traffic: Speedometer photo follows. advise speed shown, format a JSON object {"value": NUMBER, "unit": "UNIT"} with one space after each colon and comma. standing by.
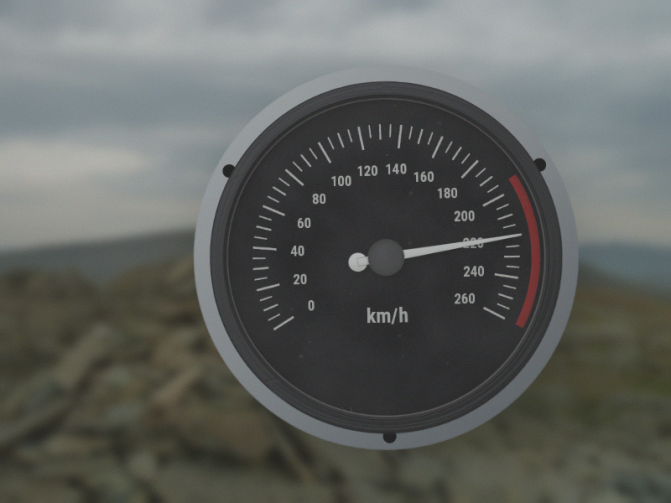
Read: {"value": 220, "unit": "km/h"}
